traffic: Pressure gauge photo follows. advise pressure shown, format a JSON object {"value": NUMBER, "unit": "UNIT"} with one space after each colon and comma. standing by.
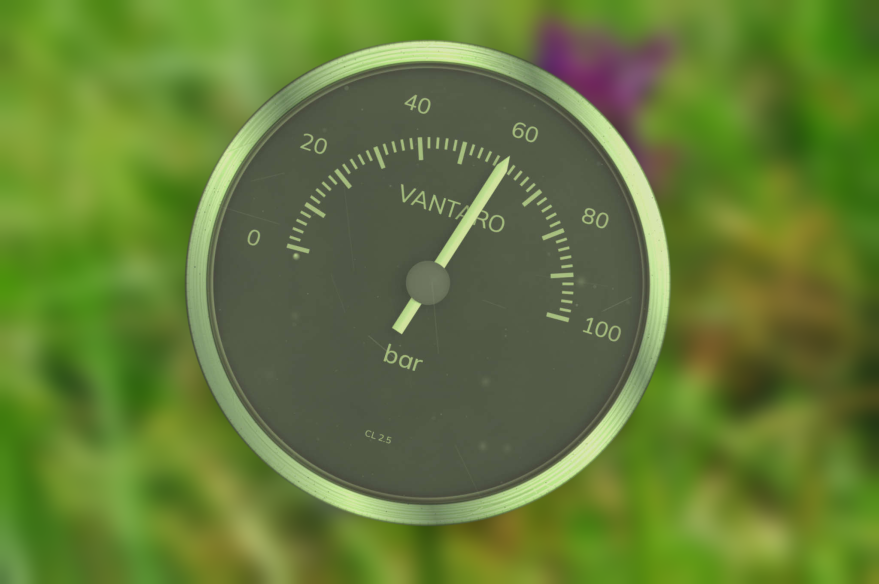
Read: {"value": 60, "unit": "bar"}
